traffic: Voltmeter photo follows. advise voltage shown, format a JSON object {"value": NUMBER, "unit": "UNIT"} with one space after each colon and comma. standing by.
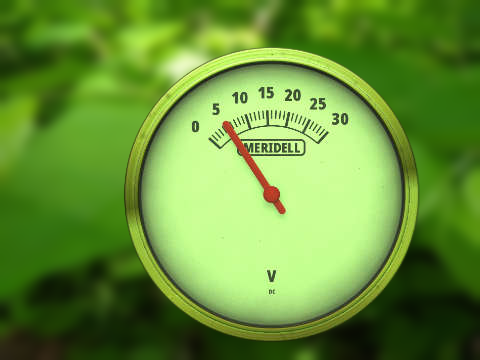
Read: {"value": 5, "unit": "V"}
